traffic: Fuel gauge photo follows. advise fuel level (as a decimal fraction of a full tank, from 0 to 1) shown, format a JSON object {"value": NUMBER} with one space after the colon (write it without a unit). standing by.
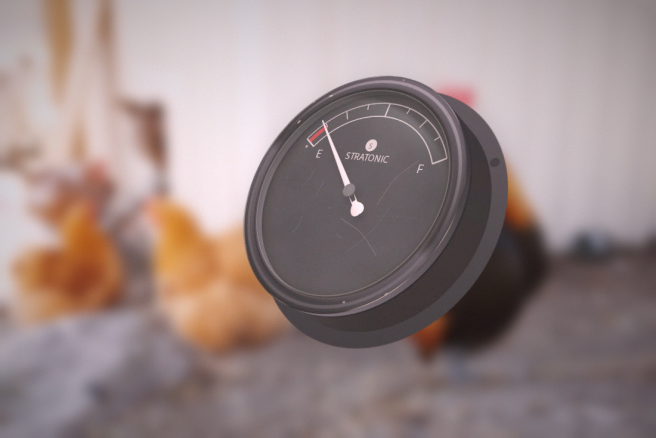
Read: {"value": 0.125}
